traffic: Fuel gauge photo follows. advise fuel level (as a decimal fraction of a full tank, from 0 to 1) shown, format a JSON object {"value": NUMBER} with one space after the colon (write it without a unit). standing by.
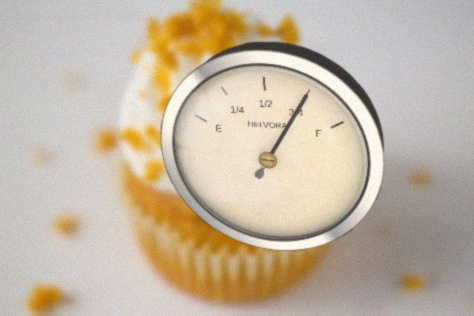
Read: {"value": 0.75}
